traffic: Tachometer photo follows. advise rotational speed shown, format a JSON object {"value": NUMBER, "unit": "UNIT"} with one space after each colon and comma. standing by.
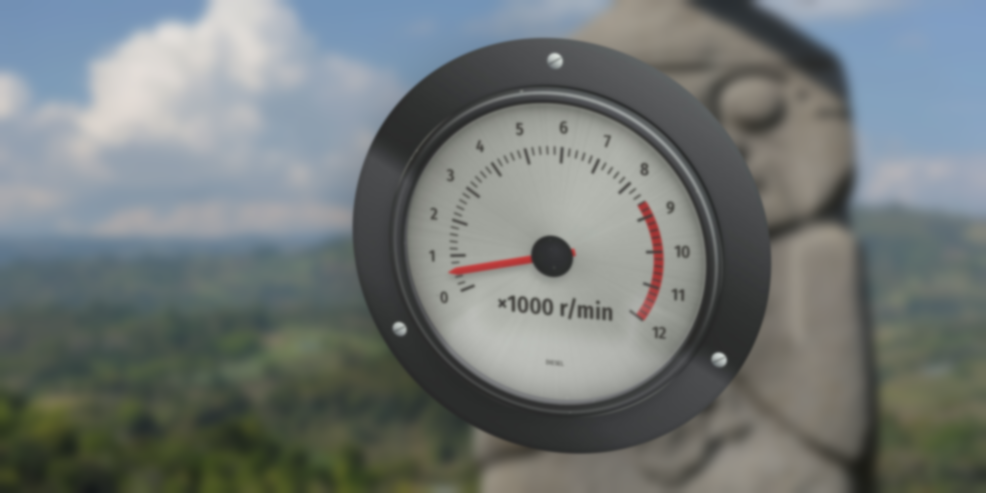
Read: {"value": 600, "unit": "rpm"}
